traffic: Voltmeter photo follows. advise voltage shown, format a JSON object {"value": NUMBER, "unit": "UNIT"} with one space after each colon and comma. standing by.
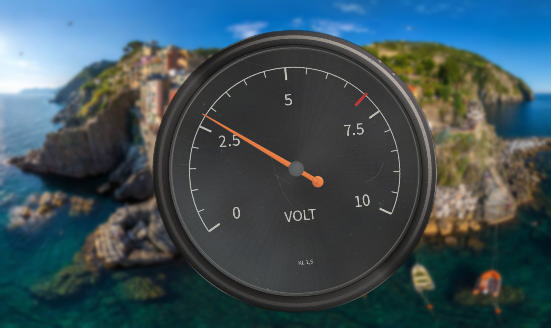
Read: {"value": 2.75, "unit": "V"}
